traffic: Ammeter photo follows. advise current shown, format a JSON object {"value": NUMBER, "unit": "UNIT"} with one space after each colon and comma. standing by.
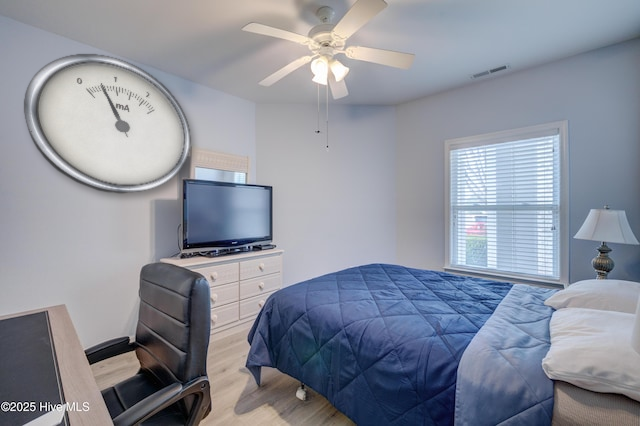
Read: {"value": 0.5, "unit": "mA"}
